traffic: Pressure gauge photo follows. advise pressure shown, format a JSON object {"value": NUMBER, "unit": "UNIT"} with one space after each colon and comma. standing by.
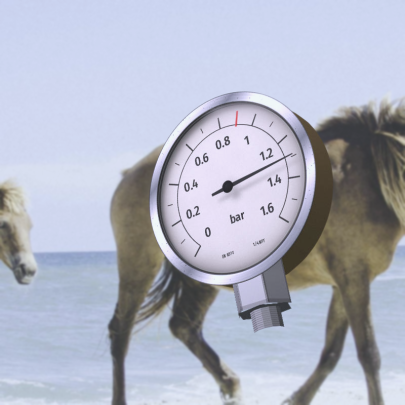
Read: {"value": 1.3, "unit": "bar"}
